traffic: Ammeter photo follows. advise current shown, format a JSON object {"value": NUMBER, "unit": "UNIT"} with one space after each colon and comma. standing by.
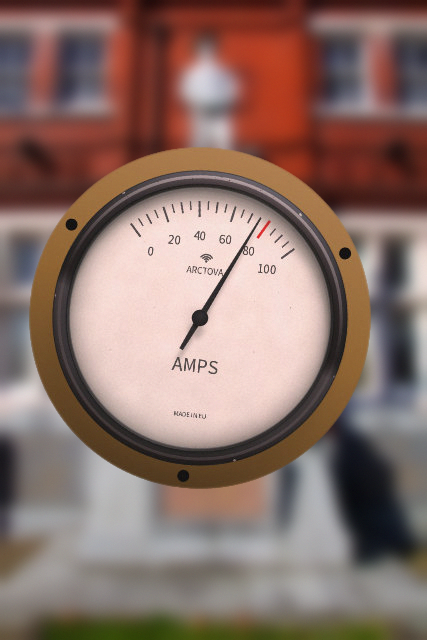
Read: {"value": 75, "unit": "A"}
